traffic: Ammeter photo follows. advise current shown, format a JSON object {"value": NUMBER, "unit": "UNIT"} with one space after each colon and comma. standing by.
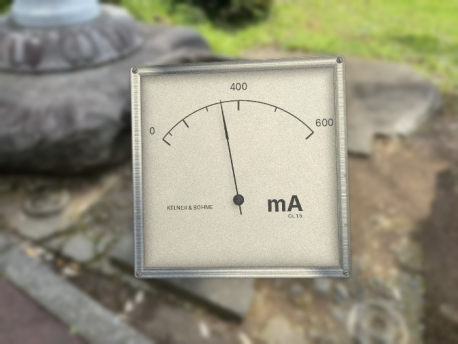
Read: {"value": 350, "unit": "mA"}
